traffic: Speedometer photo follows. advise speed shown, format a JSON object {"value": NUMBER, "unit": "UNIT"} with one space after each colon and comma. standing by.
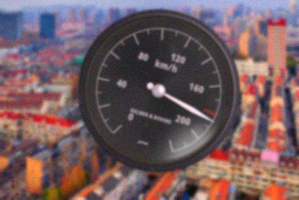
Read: {"value": 185, "unit": "km/h"}
